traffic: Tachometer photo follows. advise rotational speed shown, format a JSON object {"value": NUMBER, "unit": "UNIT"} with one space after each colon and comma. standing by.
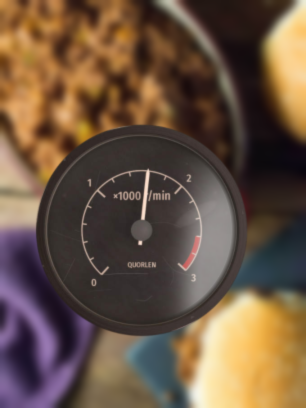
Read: {"value": 1600, "unit": "rpm"}
